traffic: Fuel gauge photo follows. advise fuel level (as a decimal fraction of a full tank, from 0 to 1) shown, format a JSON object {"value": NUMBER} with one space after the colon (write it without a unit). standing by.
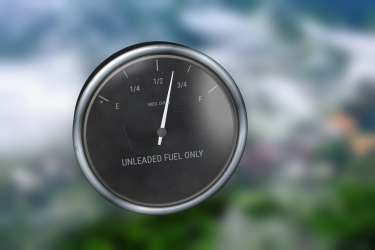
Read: {"value": 0.625}
